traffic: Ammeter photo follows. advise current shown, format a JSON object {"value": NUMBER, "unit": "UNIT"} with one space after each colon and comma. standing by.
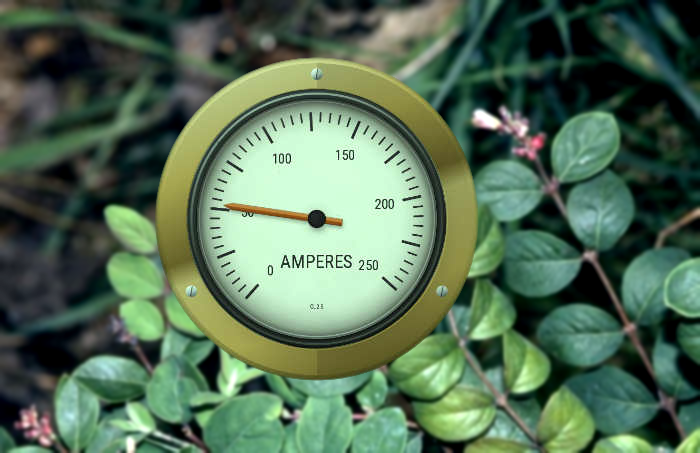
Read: {"value": 52.5, "unit": "A"}
